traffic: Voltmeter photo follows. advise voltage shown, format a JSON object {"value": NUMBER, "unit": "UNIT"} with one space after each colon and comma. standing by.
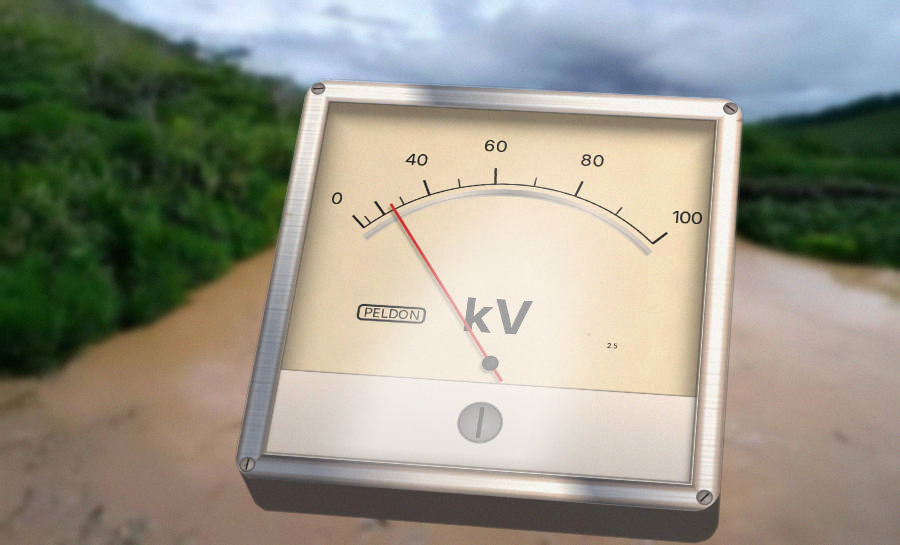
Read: {"value": 25, "unit": "kV"}
